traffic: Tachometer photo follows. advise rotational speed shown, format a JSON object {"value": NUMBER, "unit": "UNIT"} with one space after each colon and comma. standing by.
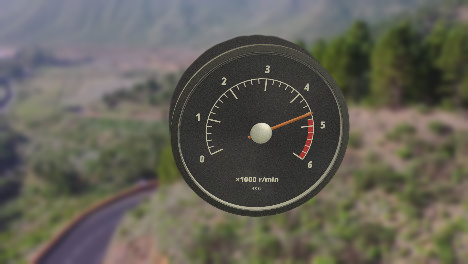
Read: {"value": 4600, "unit": "rpm"}
